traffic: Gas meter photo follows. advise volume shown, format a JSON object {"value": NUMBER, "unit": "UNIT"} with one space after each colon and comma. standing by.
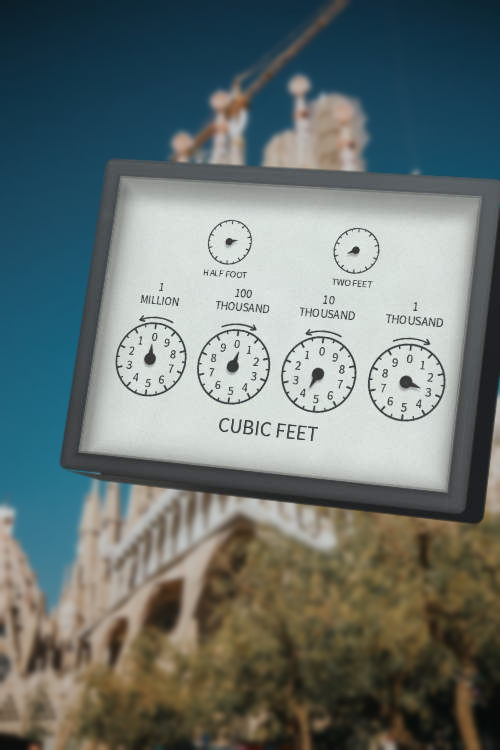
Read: {"value": 4300, "unit": "ft³"}
